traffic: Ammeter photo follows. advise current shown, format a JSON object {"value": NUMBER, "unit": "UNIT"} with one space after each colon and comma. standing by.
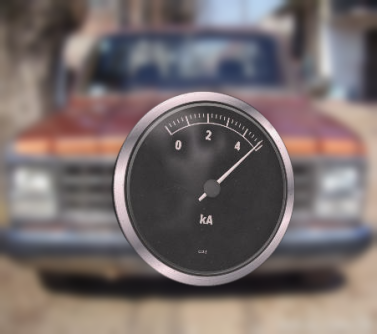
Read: {"value": 4.8, "unit": "kA"}
